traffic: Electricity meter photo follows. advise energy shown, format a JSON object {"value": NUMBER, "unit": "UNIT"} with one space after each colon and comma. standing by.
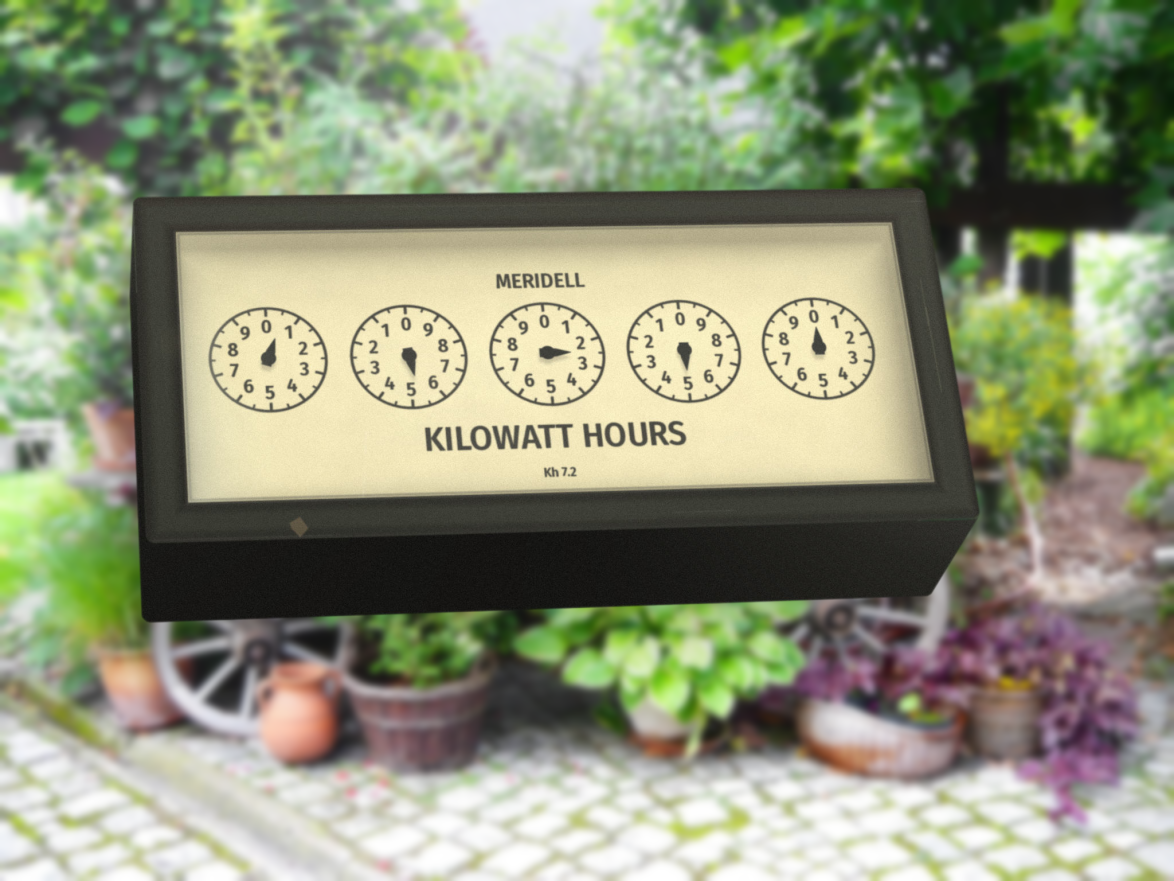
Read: {"value": 5250, "unit": "kWh"}
